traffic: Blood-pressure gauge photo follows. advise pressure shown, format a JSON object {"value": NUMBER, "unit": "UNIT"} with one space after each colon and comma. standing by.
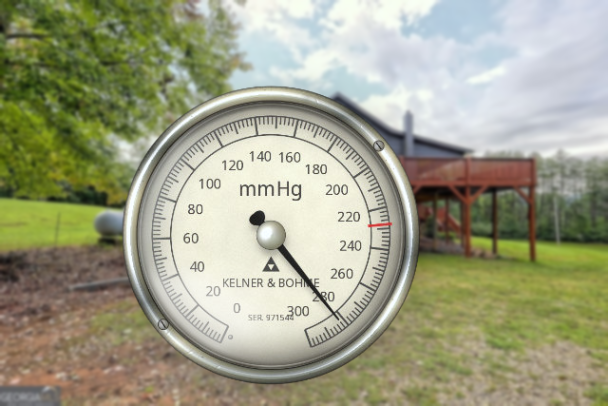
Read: {"value": 282, "unit": "mmHg"}
